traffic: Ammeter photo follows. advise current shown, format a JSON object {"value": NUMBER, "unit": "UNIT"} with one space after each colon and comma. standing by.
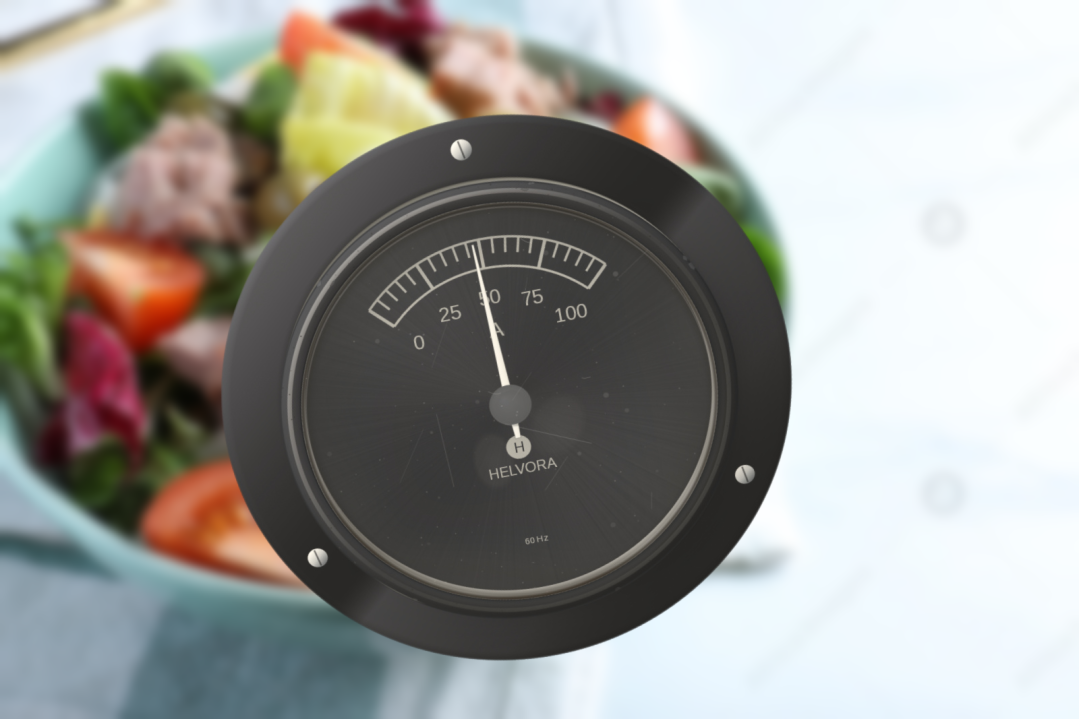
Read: {"value": 47.5, "unit": "A"}
